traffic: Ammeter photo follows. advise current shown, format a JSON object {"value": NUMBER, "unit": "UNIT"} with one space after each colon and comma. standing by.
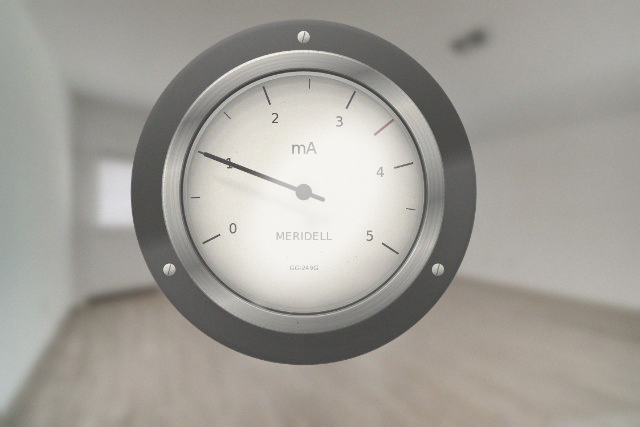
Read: {"value": 1, "unit": "mA"}
